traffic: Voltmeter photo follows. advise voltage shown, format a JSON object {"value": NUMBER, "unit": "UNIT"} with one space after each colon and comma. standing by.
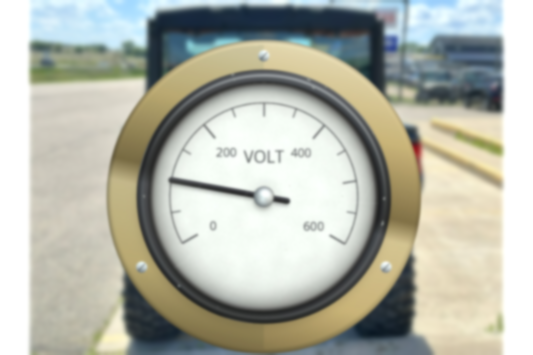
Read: {"value": 100, "unit": "V"}
